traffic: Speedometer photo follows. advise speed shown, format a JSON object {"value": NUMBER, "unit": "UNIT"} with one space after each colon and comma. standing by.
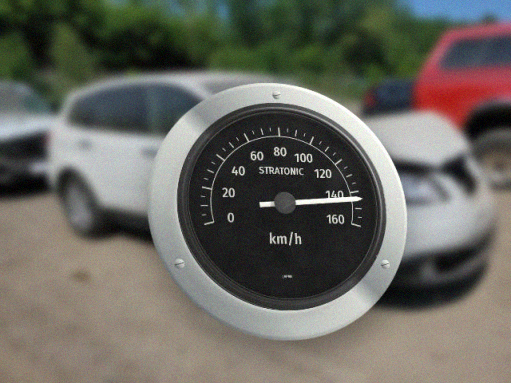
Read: {"value": 145, "unit": "km/h"}
